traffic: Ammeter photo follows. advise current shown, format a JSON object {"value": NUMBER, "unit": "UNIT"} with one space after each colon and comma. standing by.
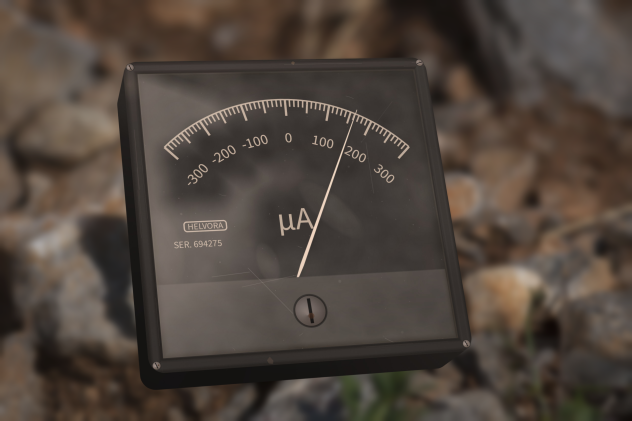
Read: {"value": 160, "unit": "µA"}
